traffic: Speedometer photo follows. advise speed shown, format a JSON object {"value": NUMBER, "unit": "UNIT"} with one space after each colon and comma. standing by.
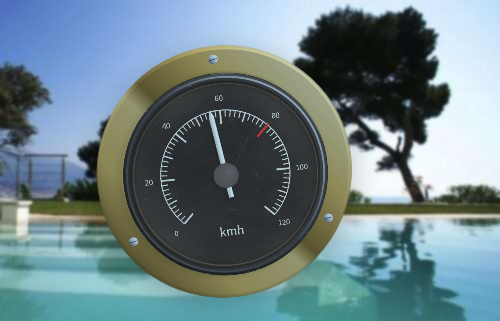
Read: {"value": 56, "unit": "km/h"}
